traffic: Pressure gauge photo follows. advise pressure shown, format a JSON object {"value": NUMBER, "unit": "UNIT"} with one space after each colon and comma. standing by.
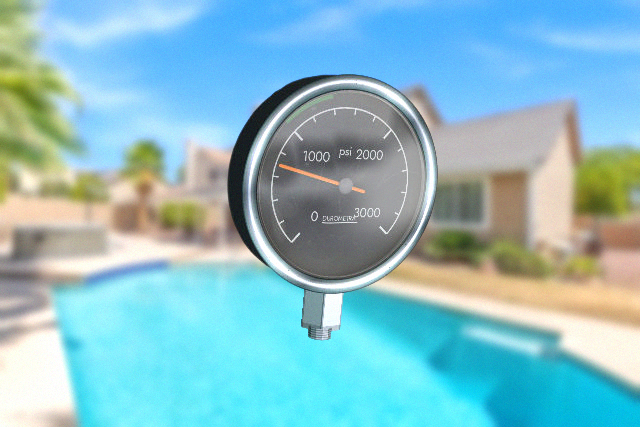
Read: {"value": 700, "unit": "psi"}
